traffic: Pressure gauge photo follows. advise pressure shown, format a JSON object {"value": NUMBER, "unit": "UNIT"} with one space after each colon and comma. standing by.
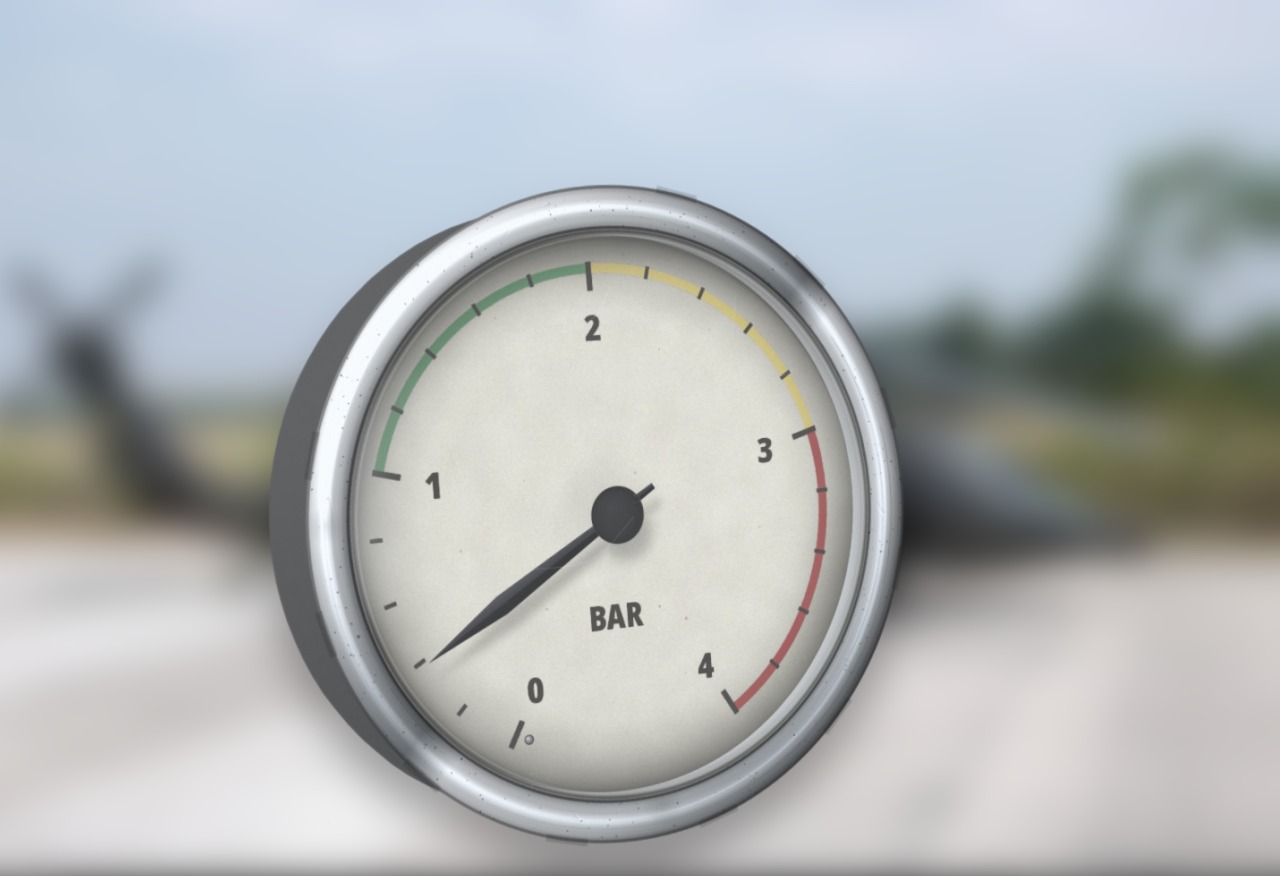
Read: {"value": 0.4, "unit": "bar"}
